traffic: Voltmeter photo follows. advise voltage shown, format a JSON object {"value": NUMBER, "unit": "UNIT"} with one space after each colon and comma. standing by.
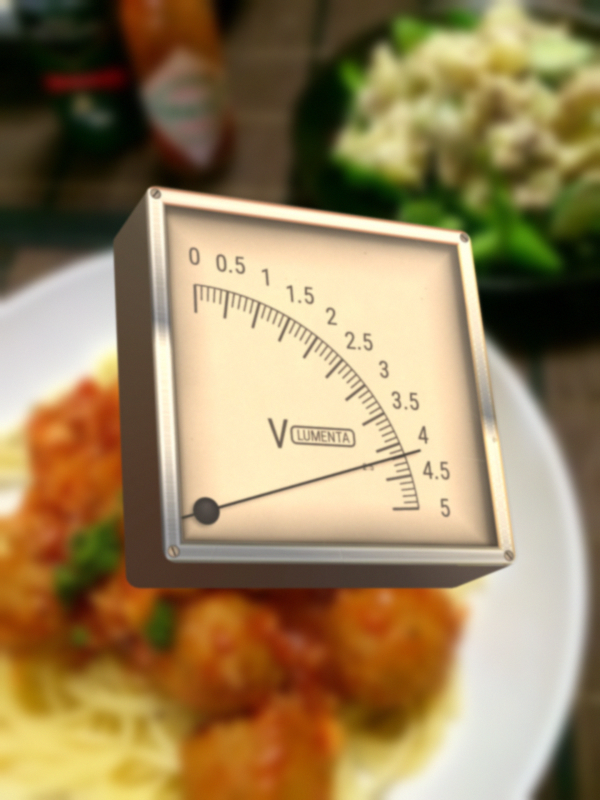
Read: {"value": 4.2, "unit": "V"}
